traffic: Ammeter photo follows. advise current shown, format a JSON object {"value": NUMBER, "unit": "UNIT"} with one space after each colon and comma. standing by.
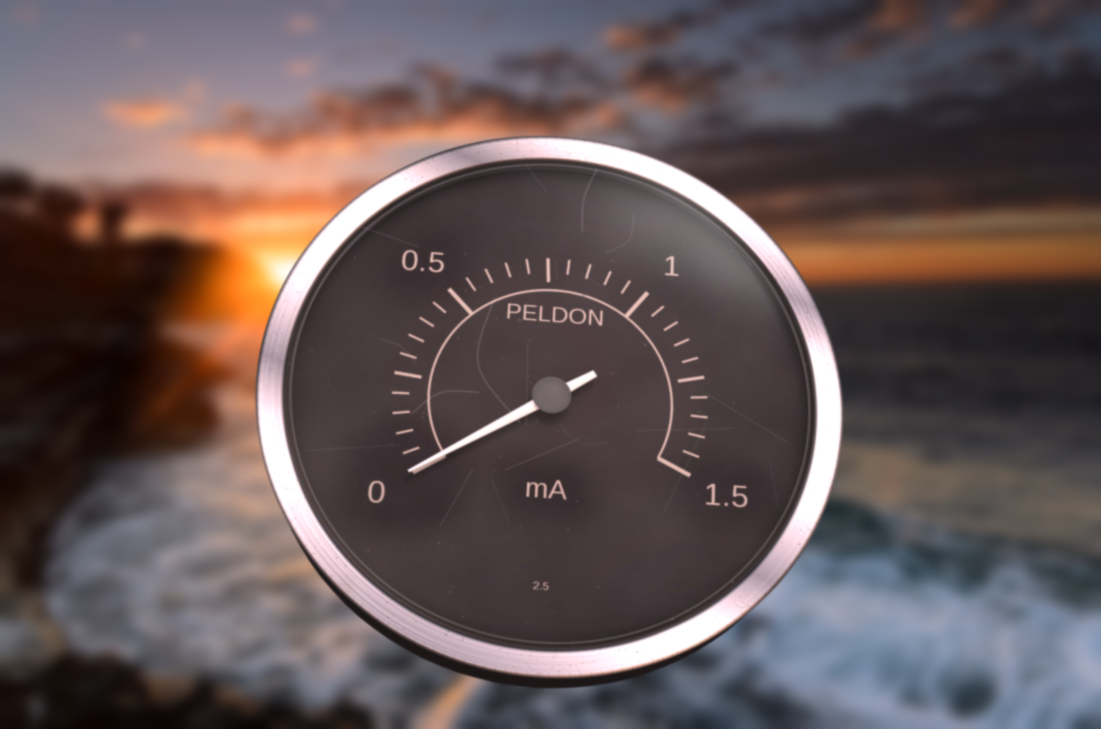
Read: {"value": 0, "unit": "mA"}
